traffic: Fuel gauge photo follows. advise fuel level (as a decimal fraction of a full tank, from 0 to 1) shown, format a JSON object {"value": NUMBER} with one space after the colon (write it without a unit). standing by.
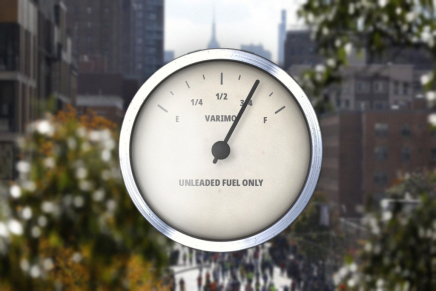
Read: {"value": 0.75}
